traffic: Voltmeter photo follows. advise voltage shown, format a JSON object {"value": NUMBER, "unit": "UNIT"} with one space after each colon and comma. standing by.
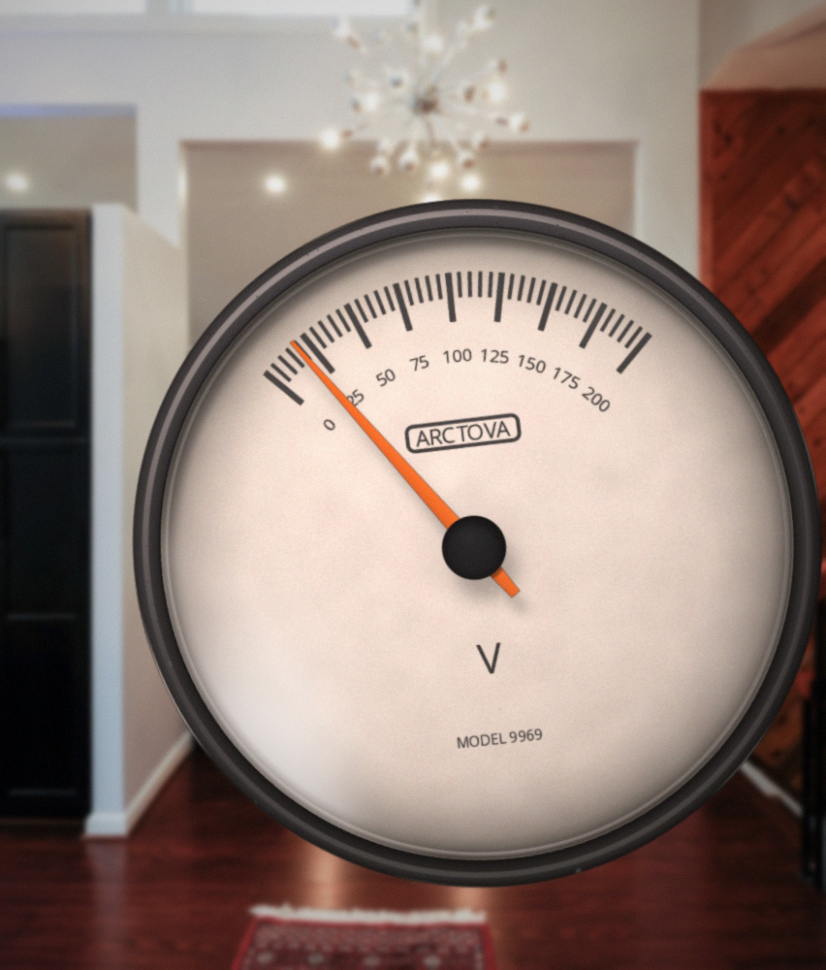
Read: {"value": 20, "unit": "V"}
